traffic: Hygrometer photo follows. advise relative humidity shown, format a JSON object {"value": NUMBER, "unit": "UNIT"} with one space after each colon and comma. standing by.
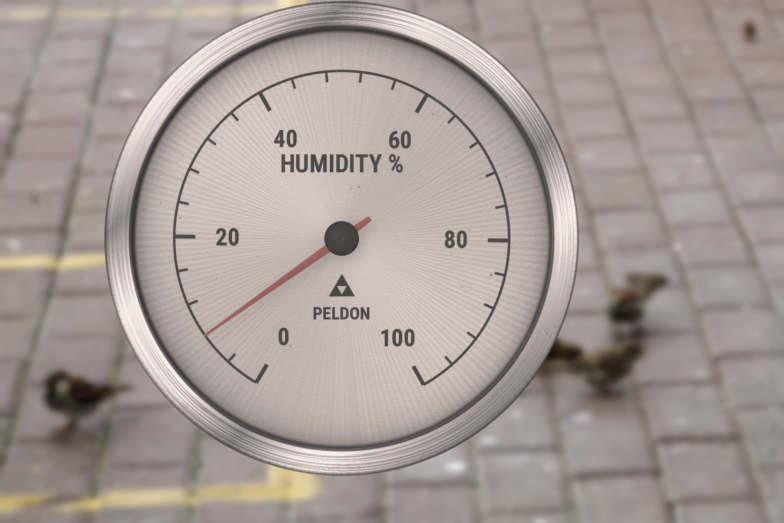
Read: {"value": 8, "unit": "%"}
